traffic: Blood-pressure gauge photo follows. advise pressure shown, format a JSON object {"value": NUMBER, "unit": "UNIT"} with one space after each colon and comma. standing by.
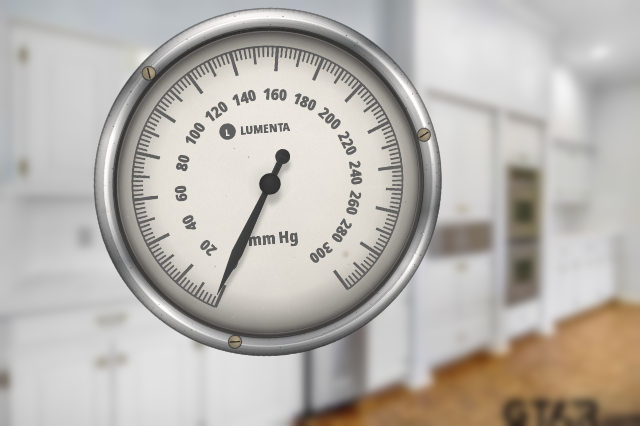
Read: {"value": 2, "unit": "mmHg"}
